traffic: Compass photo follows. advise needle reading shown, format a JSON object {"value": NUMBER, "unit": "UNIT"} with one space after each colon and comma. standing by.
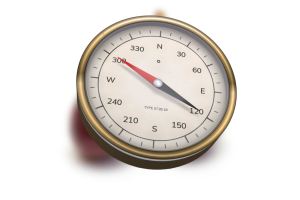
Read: {"value": 300, "unit": "°"}
